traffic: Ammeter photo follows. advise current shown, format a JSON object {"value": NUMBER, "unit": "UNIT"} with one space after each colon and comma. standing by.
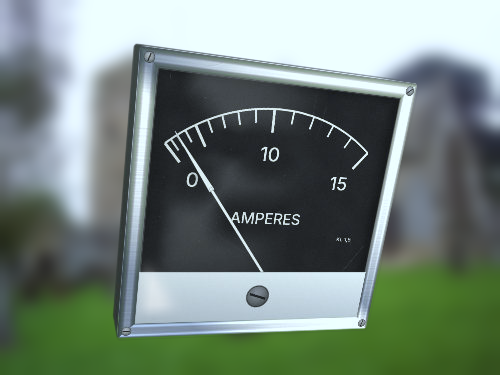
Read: {"value": 3, "unit": "A"}
